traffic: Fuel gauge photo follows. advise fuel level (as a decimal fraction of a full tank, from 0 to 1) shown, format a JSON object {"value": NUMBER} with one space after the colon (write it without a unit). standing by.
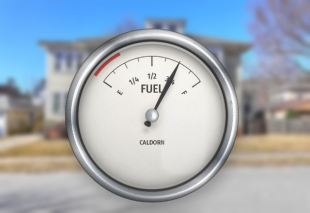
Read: {"value": 0.75}
